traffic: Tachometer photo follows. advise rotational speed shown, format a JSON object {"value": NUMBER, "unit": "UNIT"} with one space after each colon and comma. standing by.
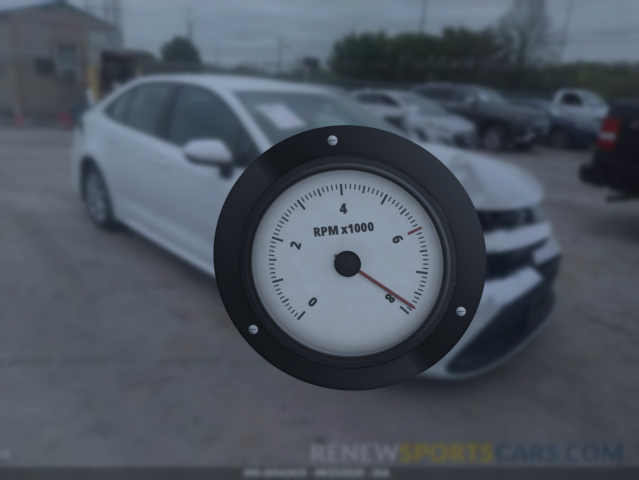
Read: {"value": 7800, "unit": "rpm"}
